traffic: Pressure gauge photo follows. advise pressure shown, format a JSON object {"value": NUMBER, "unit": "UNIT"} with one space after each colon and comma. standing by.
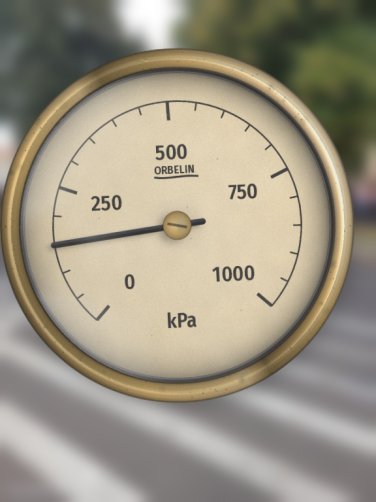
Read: {"value": 150, "unit": "kPa"}
